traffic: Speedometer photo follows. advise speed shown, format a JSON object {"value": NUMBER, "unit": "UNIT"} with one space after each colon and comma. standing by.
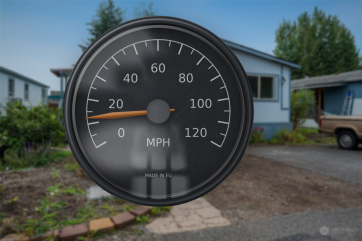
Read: {"value": 12.5, "unit": "mph"}
